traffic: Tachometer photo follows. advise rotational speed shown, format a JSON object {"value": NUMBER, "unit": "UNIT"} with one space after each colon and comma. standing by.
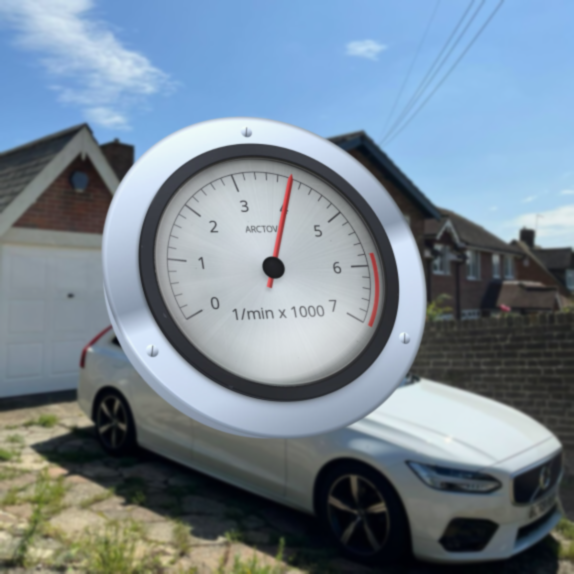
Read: {"value": 4000, "unit": "rpm"}
